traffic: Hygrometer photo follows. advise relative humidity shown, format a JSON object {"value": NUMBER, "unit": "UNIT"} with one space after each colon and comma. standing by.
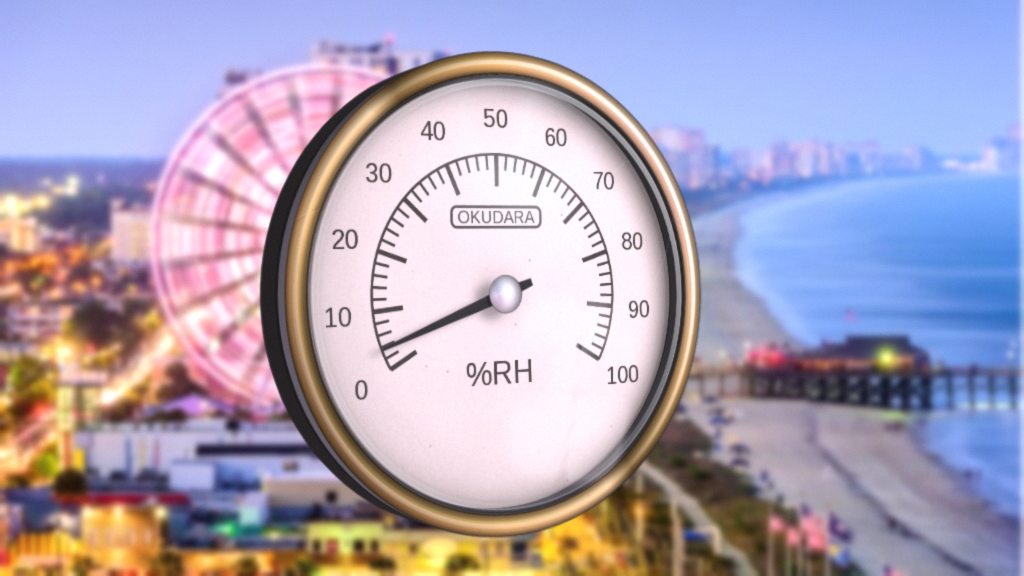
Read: {"value": 4, "unit": "%"}
